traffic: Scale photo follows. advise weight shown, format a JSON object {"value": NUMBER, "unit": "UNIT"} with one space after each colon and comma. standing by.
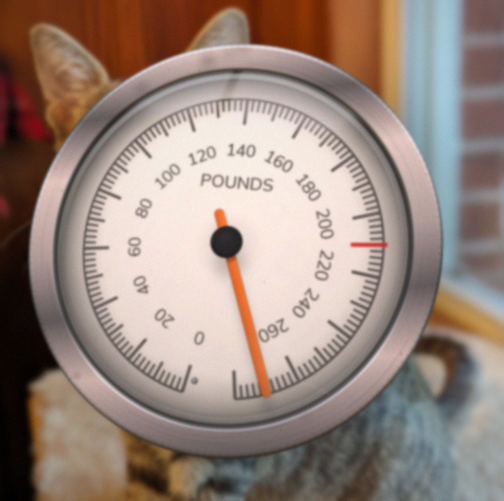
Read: {"value": 270, "unit": "lb"}
